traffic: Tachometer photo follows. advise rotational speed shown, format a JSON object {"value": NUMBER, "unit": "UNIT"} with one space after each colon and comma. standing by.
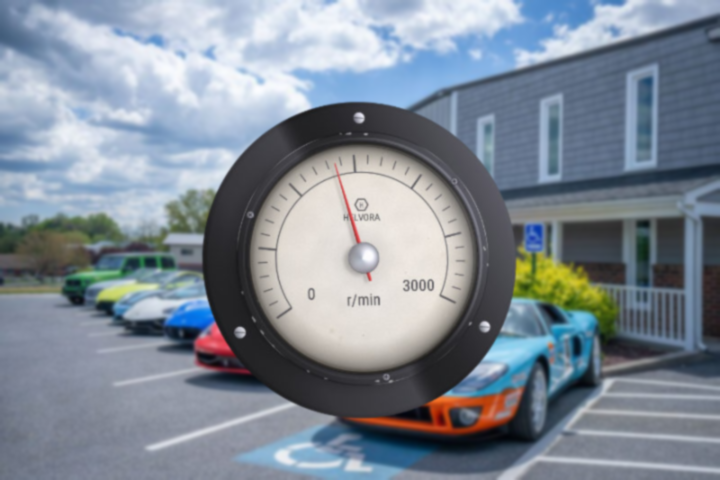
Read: {"value": 1350, "unit": "rpm"}
